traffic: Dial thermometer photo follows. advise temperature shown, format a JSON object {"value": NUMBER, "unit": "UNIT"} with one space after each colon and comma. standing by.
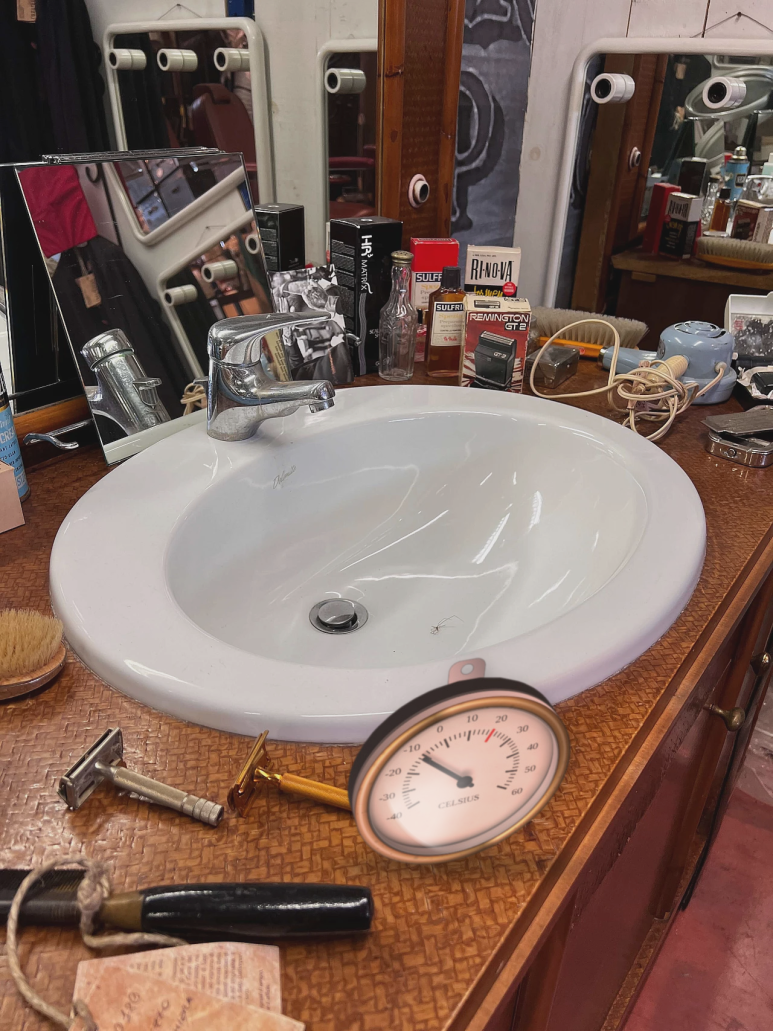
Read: {"value": -10, "unit": "°C"}
